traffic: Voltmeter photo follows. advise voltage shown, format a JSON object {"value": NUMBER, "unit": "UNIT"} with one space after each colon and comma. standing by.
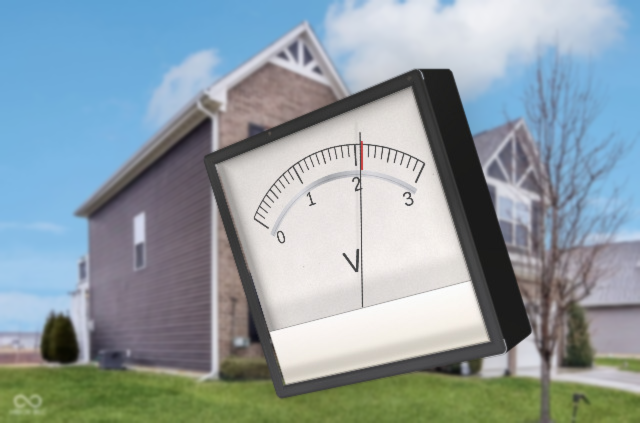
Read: {"value": 2.1, "unit": "V"}
